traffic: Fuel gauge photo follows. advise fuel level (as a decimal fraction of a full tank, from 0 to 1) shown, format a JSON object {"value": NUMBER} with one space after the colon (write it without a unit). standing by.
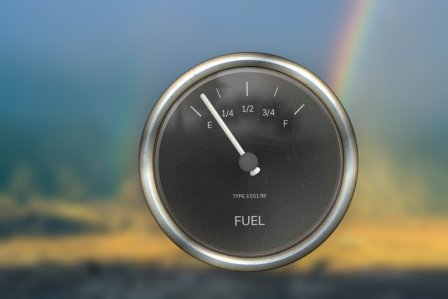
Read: {"value": 0.125}
